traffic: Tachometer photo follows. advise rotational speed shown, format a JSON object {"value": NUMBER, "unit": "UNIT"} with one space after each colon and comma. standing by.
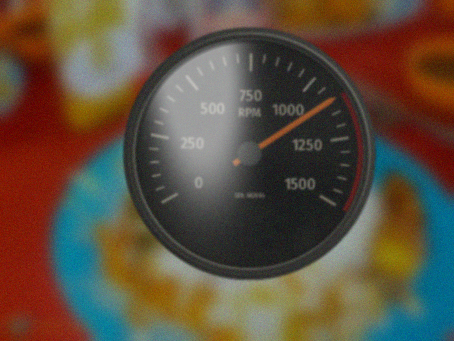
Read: {"value": 1100, "unit": "rpm"}
